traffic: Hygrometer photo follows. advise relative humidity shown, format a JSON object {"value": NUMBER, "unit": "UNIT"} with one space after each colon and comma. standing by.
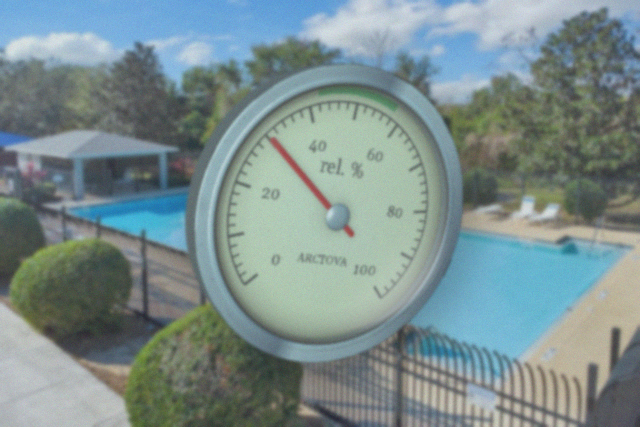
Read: {"value": 30, "unit": "%"}
